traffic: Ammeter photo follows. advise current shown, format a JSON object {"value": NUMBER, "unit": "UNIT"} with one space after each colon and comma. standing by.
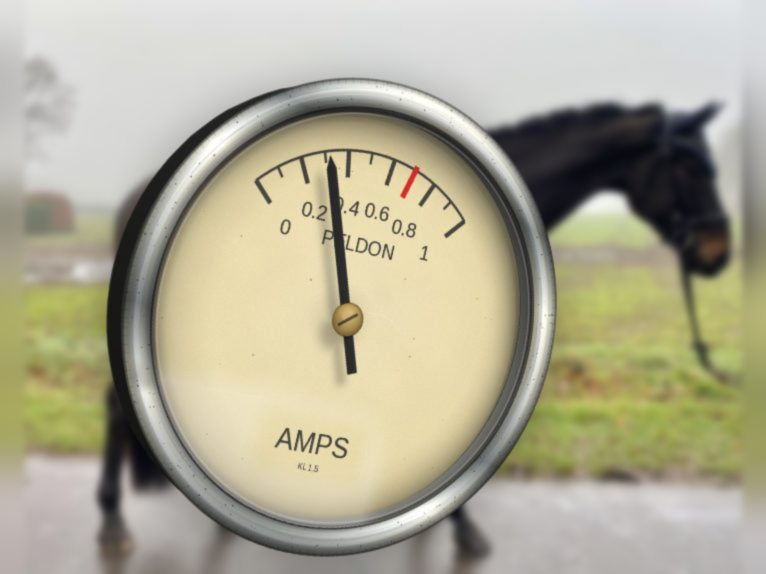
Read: {"value": 0.3, "unit": "A"}
